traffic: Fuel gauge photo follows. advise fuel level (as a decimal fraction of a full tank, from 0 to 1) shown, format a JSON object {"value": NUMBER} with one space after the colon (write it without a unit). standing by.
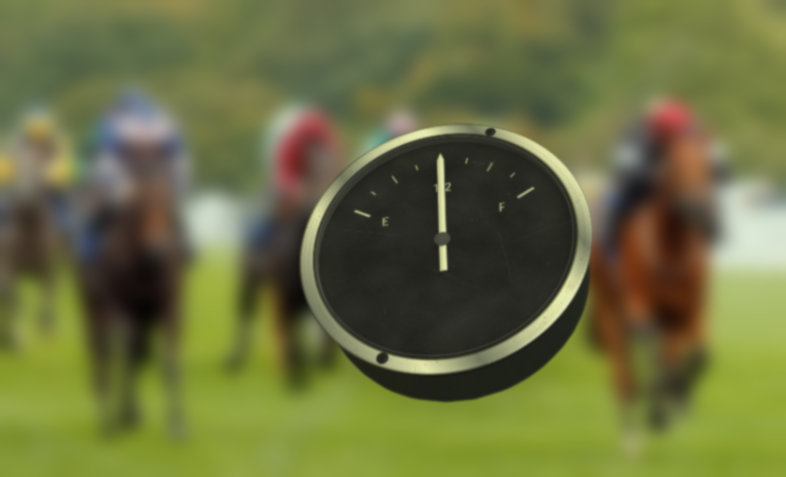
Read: {"value": 0.5}
